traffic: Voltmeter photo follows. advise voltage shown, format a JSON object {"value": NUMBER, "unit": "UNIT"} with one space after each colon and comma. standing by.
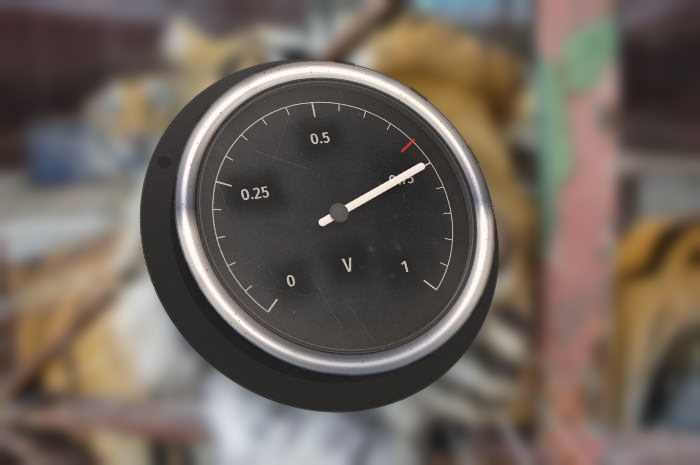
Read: {"value": 0.75, "unit": "V"}
